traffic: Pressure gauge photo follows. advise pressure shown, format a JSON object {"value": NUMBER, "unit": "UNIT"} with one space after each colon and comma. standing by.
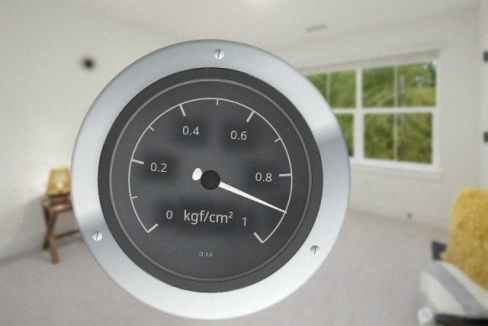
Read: {"value": 0.9, "unit": "kg/cm²"}
